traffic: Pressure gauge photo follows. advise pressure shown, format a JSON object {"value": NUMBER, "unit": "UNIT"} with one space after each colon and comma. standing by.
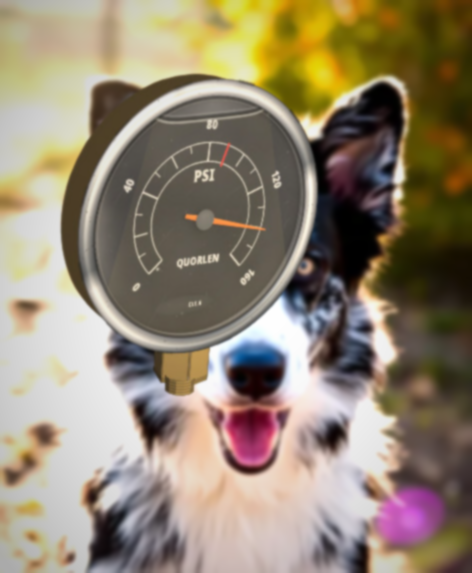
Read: {"value": 140, "unit": "psi"}
